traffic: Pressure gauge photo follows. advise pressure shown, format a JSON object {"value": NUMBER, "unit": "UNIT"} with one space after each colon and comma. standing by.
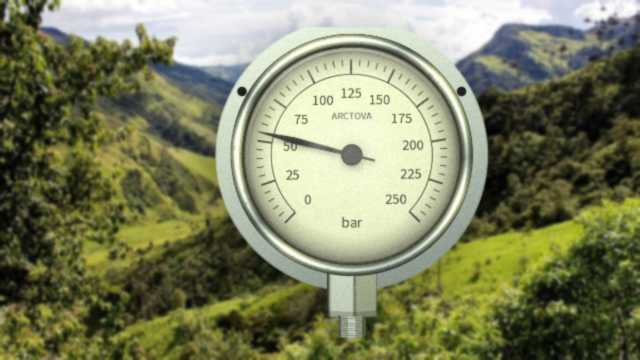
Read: {"value": 55, "unit": "bar"}
